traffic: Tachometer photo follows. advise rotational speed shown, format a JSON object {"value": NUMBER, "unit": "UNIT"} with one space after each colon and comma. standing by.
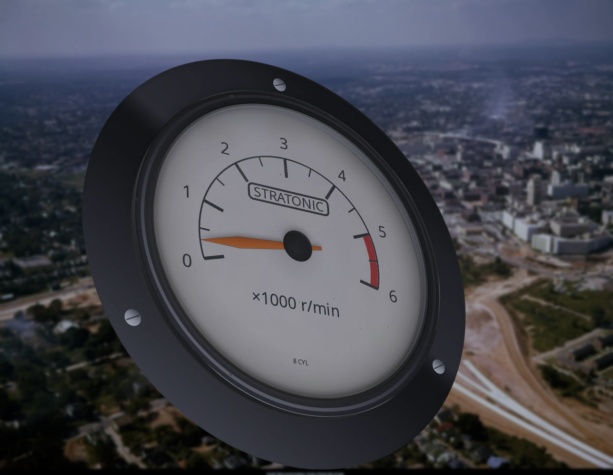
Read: {"value": 250, "unit": "rpm"}
